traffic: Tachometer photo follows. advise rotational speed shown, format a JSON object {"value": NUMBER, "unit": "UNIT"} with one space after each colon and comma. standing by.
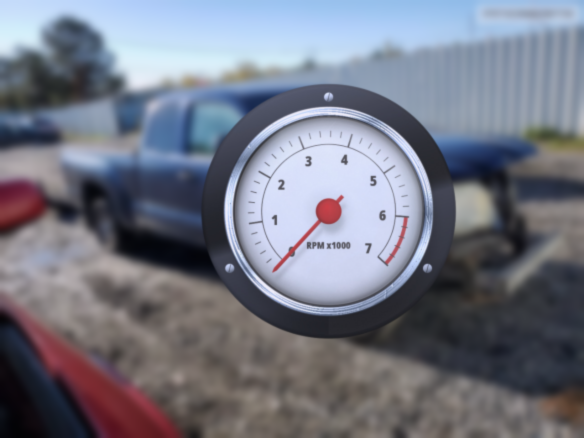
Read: {"value": 0, "unit": "rpm"}
